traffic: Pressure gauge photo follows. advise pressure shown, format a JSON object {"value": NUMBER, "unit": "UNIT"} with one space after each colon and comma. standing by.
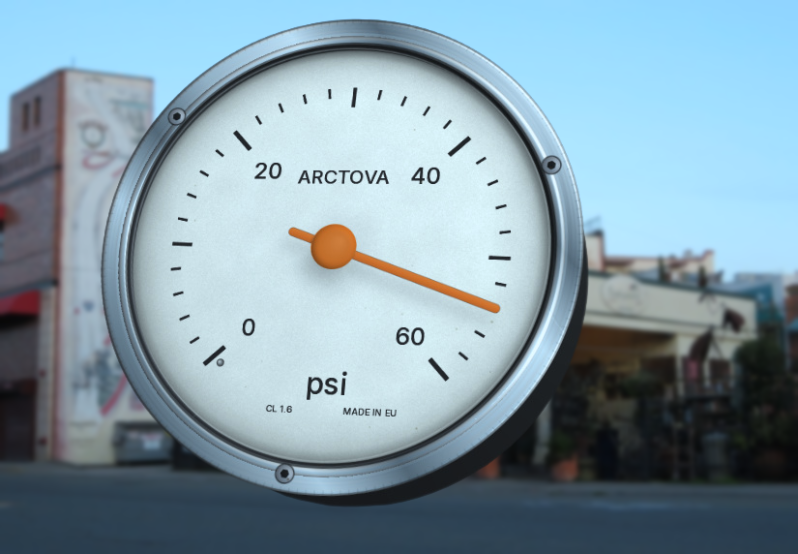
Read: {"value": 54, "unit": "psi"}
